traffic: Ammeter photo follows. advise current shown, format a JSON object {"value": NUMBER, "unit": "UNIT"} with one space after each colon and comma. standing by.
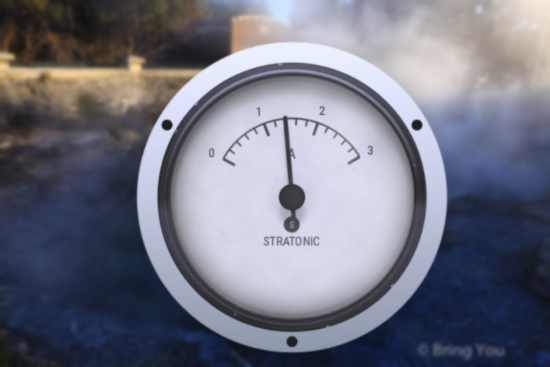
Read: {"value": 1.4, "unit": "A"}
